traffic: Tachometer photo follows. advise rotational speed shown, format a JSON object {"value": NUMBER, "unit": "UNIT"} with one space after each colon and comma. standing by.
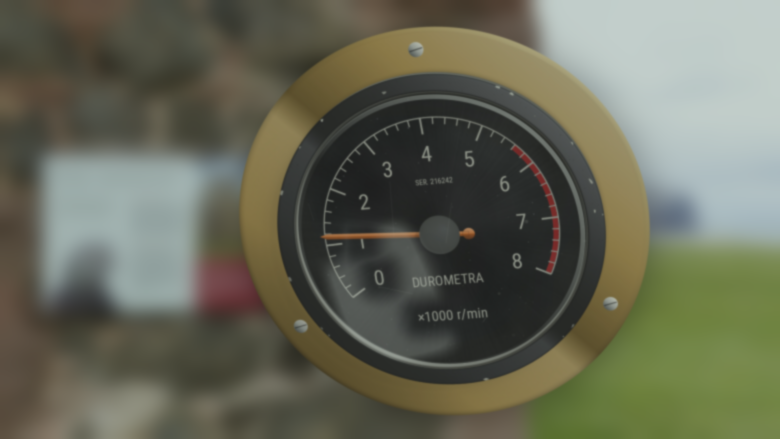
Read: {"value": 1200, "unit": "rpm"}
